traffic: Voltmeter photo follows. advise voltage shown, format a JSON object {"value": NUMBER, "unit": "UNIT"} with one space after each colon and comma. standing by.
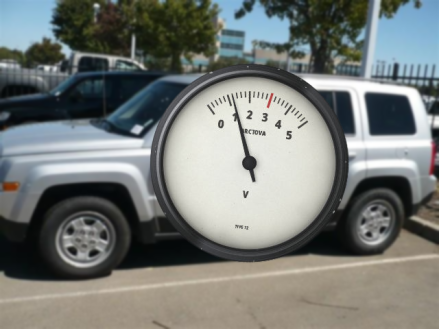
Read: {"value": 1.2, "unit": "V"}
